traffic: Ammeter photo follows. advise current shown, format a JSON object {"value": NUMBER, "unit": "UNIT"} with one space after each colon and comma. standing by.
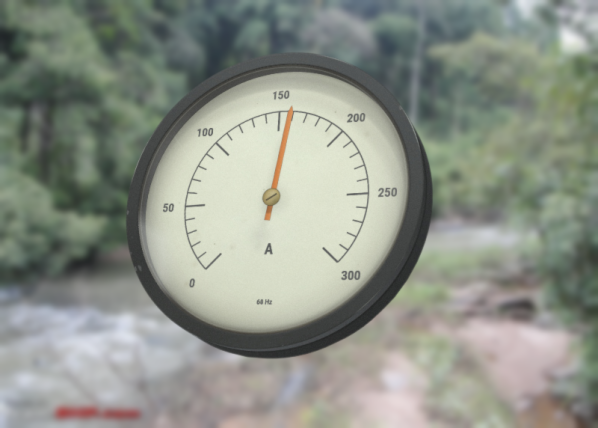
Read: {"value": 160, "unit": "A"}
